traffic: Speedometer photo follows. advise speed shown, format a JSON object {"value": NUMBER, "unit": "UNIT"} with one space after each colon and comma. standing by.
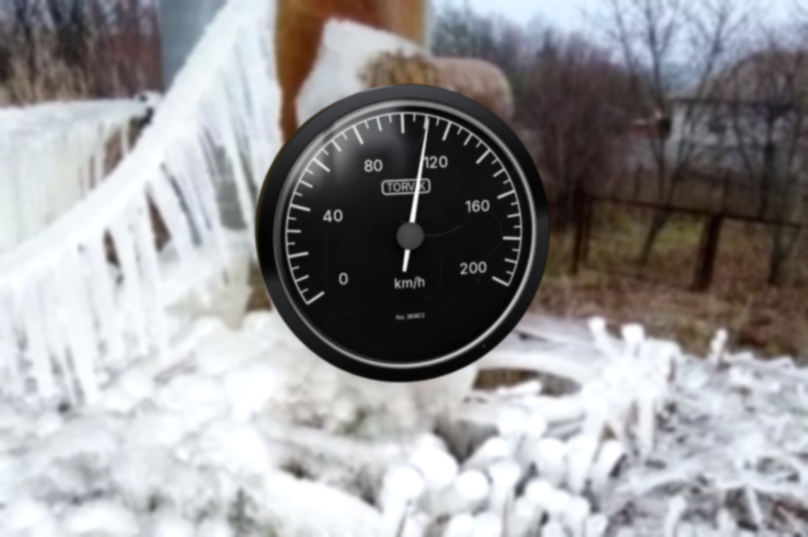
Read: {"value": 110, "unit": "km/h"}
